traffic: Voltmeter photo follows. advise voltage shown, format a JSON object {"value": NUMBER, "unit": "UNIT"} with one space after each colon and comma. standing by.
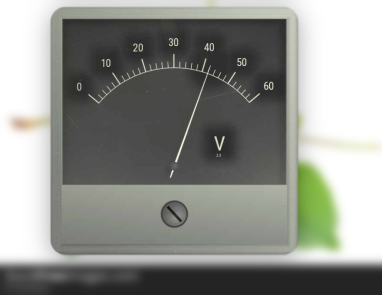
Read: {"value": 42, "unit": "V"}
